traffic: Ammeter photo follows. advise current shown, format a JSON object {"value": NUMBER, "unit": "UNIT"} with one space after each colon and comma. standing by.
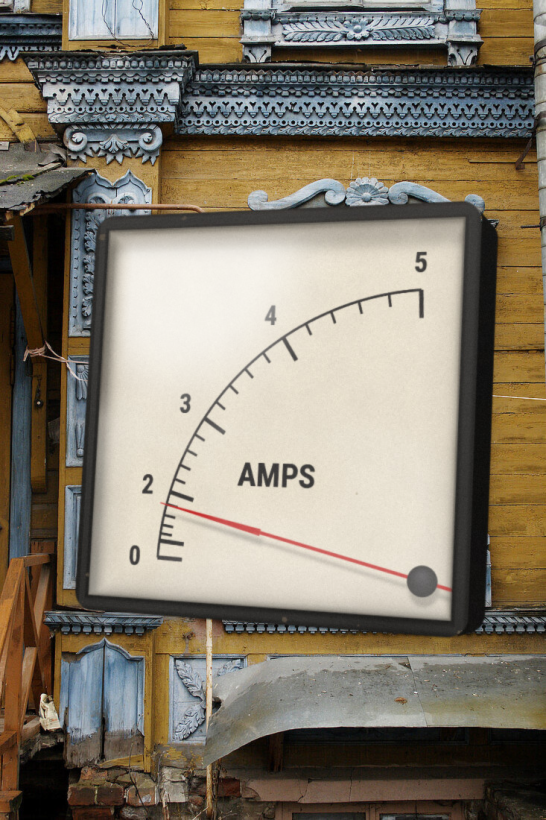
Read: {"value": 1.8, "unit": "A"}
